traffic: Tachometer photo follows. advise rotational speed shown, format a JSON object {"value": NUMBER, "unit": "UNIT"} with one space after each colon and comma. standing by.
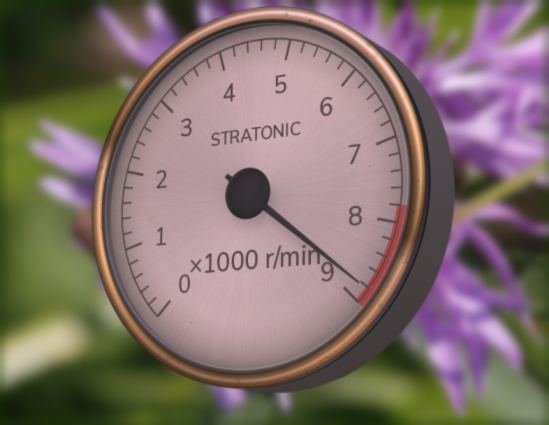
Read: {"value": 8800, "unit": "rpm"}
